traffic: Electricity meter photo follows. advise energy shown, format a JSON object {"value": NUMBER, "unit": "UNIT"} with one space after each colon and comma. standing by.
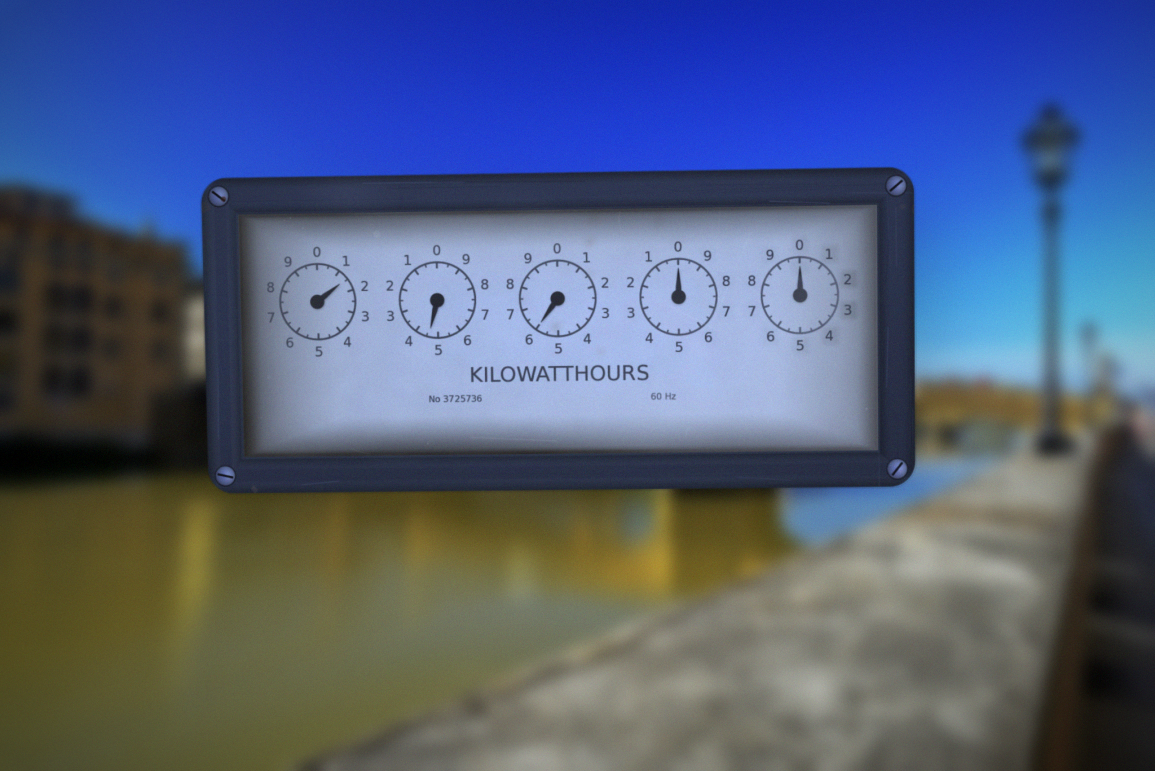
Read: {"value": 14600, "unit": "kWh"}
